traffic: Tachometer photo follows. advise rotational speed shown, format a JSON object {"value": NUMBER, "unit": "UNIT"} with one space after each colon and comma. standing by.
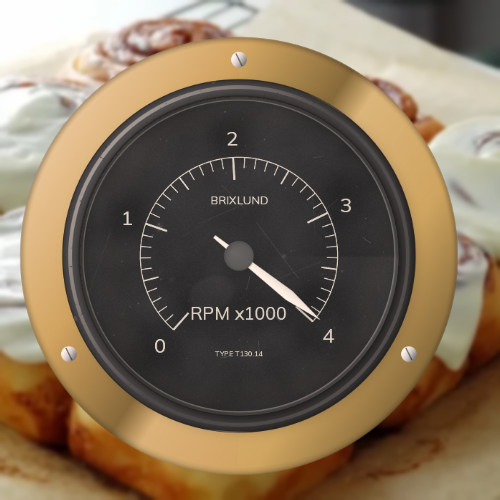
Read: {"value": 3950, "unit": "rpm"}
